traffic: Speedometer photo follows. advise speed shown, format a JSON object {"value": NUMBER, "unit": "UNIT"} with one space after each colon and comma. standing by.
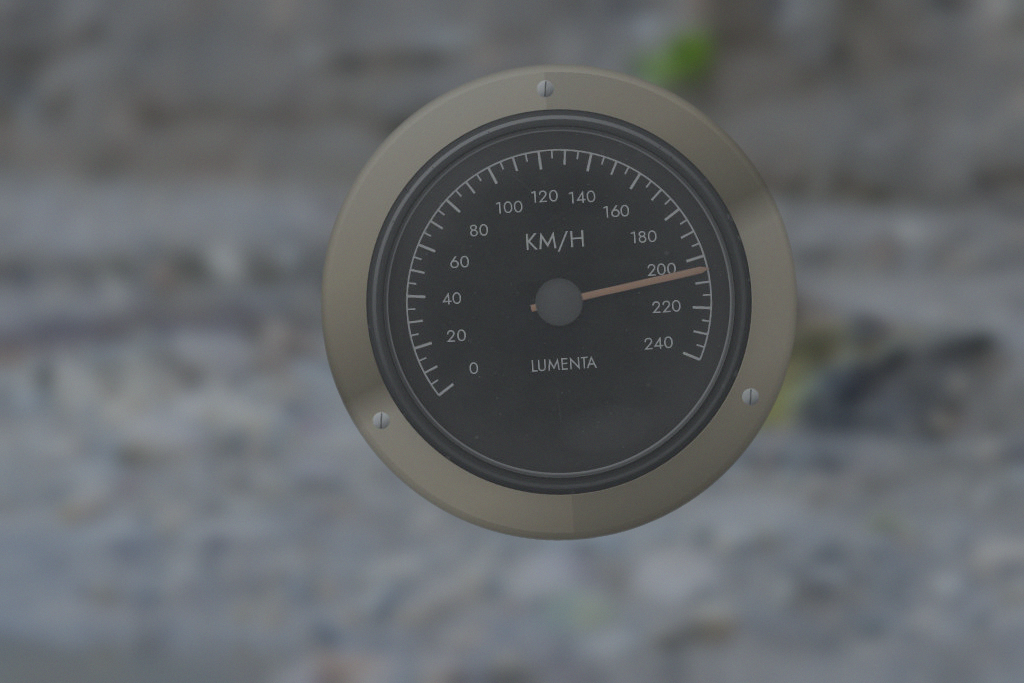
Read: {"value": 205, "unit": "km/h"}
